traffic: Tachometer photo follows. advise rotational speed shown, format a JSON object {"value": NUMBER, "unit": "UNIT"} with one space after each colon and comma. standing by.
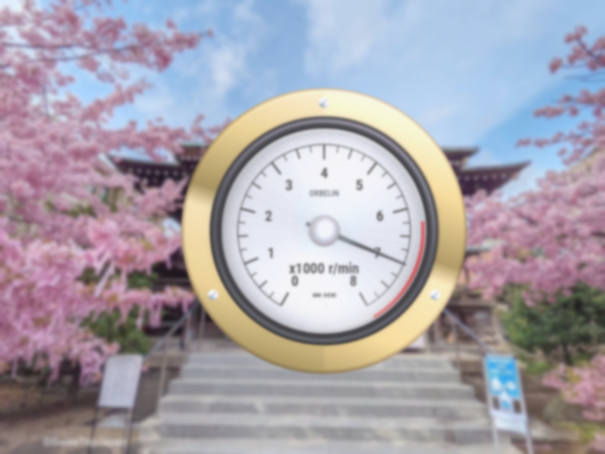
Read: {"value": 7000, "unit": "rpm"}
